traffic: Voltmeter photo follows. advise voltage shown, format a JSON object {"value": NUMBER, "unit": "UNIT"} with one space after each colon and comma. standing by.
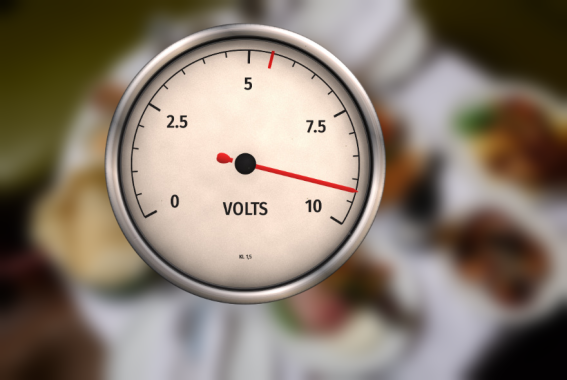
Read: {"value": 9.25, "unit": "V"}
